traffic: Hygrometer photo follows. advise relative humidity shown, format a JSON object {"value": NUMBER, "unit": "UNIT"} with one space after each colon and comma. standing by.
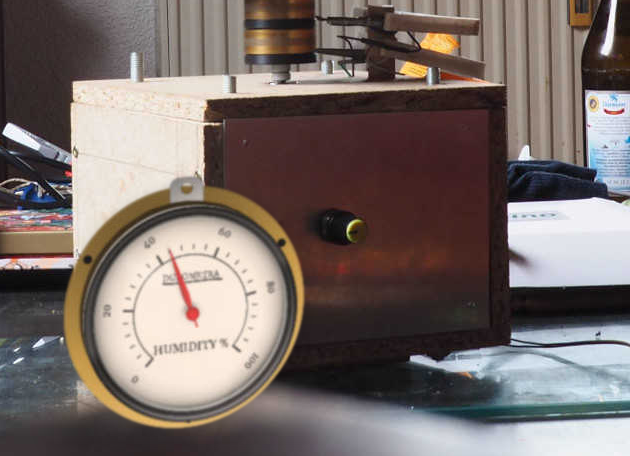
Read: {"value": 44, "unit": "%"}
